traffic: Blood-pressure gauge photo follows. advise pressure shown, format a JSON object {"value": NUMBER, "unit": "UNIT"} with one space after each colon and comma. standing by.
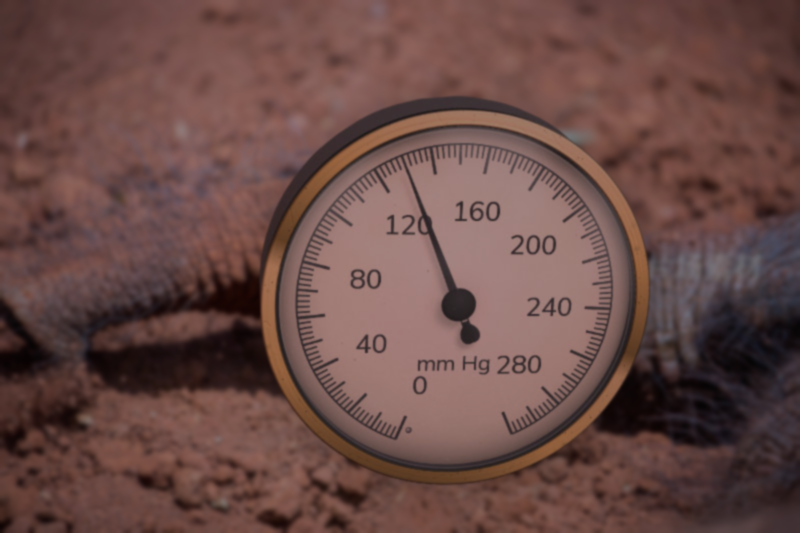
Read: {"value": 130, "unit": "mmHg"}
